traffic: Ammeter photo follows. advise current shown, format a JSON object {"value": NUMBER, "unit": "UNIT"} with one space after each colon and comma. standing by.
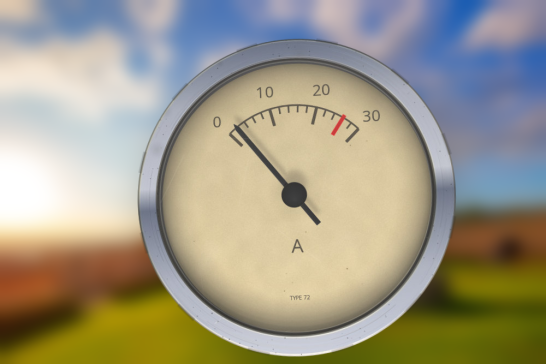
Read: {"value": 2, "unit": "A"}
